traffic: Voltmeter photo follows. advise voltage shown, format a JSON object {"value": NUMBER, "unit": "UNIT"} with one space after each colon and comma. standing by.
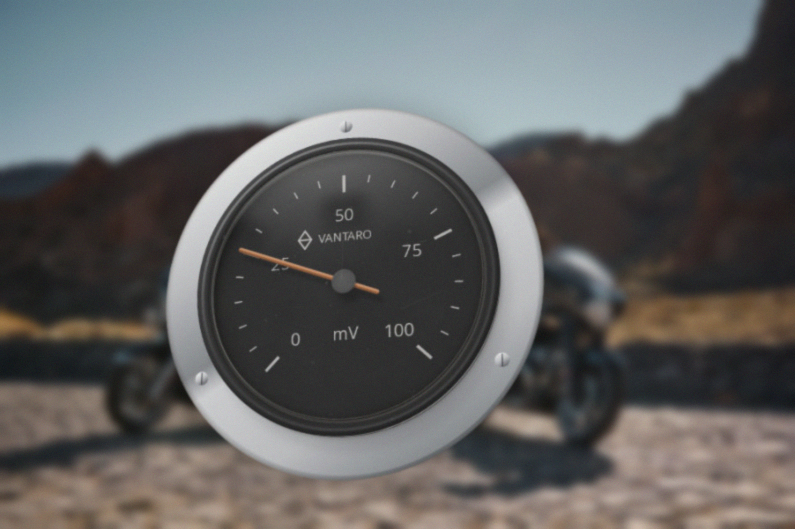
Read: {"value": 25, "unit": "mV"}
